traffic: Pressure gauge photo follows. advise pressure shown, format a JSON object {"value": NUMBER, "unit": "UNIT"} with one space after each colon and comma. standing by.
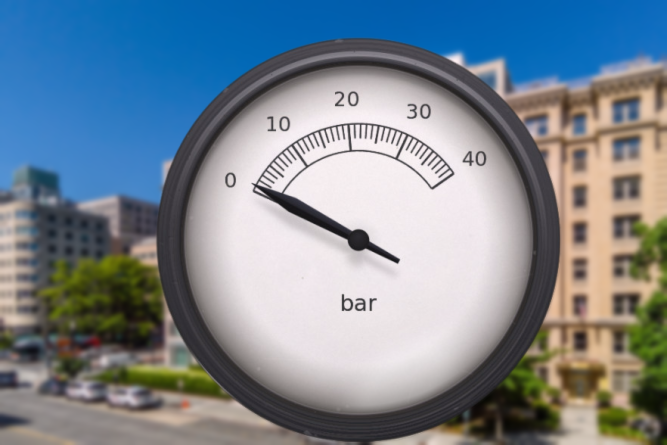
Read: {"value": 1, "unit": "bar"}
